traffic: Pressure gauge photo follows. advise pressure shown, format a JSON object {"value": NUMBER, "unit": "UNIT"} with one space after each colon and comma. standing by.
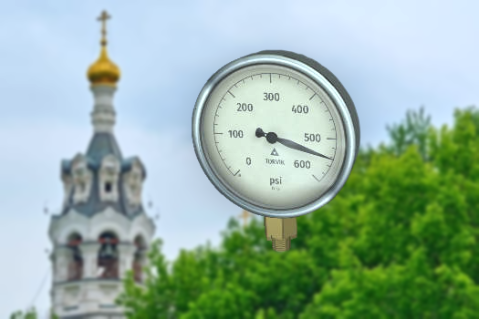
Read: {"value": 540, "unit": "psi"}
